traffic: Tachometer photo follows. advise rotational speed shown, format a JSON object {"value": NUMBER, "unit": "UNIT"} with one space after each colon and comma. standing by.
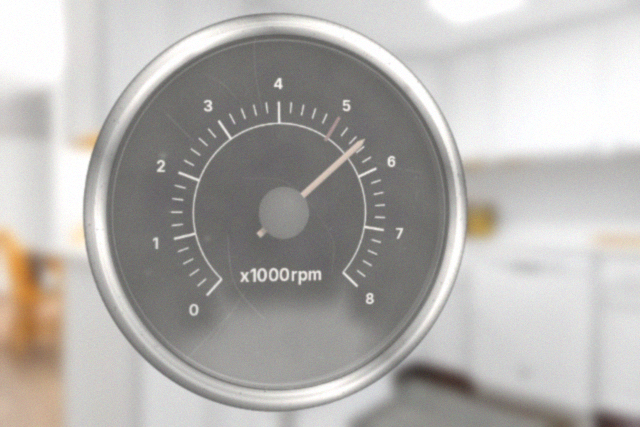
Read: {"value": 5500, "unit": "rpm"}
